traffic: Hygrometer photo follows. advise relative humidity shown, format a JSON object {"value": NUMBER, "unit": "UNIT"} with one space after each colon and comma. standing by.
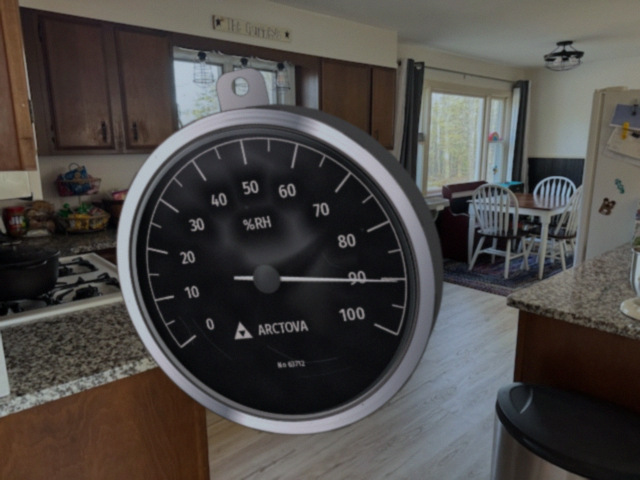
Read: {"value": 90, "unit": "%"}
